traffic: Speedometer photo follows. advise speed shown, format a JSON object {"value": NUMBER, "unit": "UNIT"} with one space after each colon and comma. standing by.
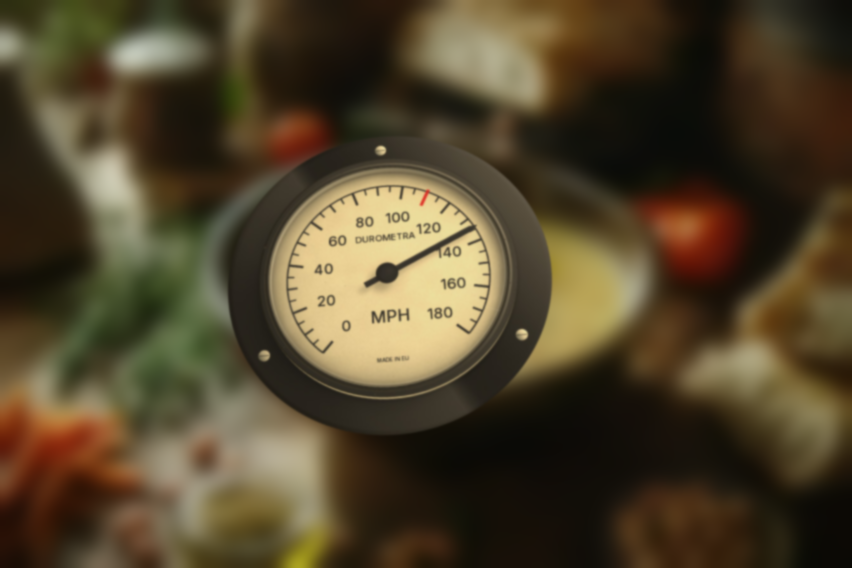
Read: {"value": 135, "unit": "mph"}
